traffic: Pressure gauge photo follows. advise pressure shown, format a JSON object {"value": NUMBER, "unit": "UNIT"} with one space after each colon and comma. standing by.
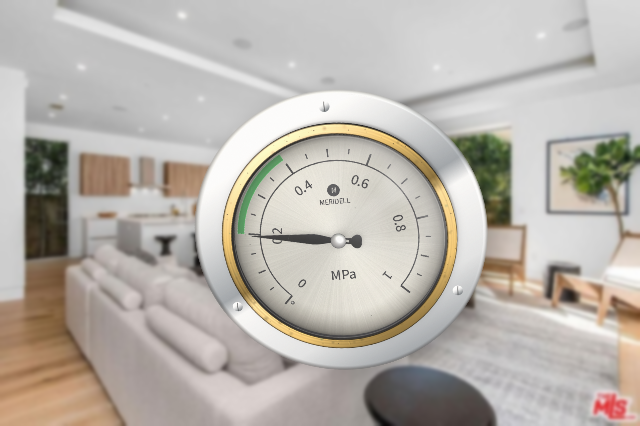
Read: {"value": 0.2, "unit": "MPa"}
